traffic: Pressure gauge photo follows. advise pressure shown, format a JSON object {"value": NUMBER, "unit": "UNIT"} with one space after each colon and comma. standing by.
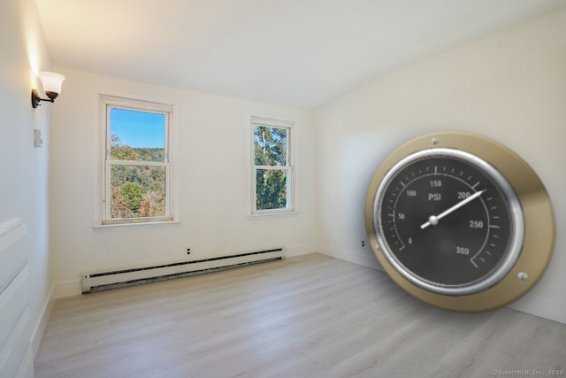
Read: {"value": 210, "unit": "psi"}
